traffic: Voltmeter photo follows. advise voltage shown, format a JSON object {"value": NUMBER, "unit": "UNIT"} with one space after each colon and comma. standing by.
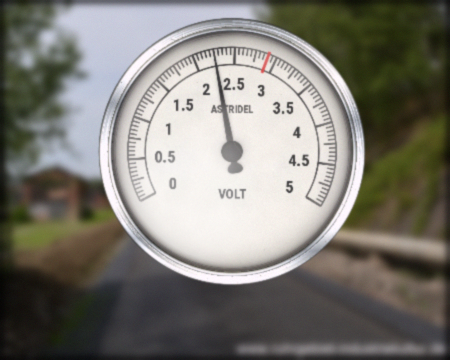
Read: {"value": 2.25, "unit": "V"}
